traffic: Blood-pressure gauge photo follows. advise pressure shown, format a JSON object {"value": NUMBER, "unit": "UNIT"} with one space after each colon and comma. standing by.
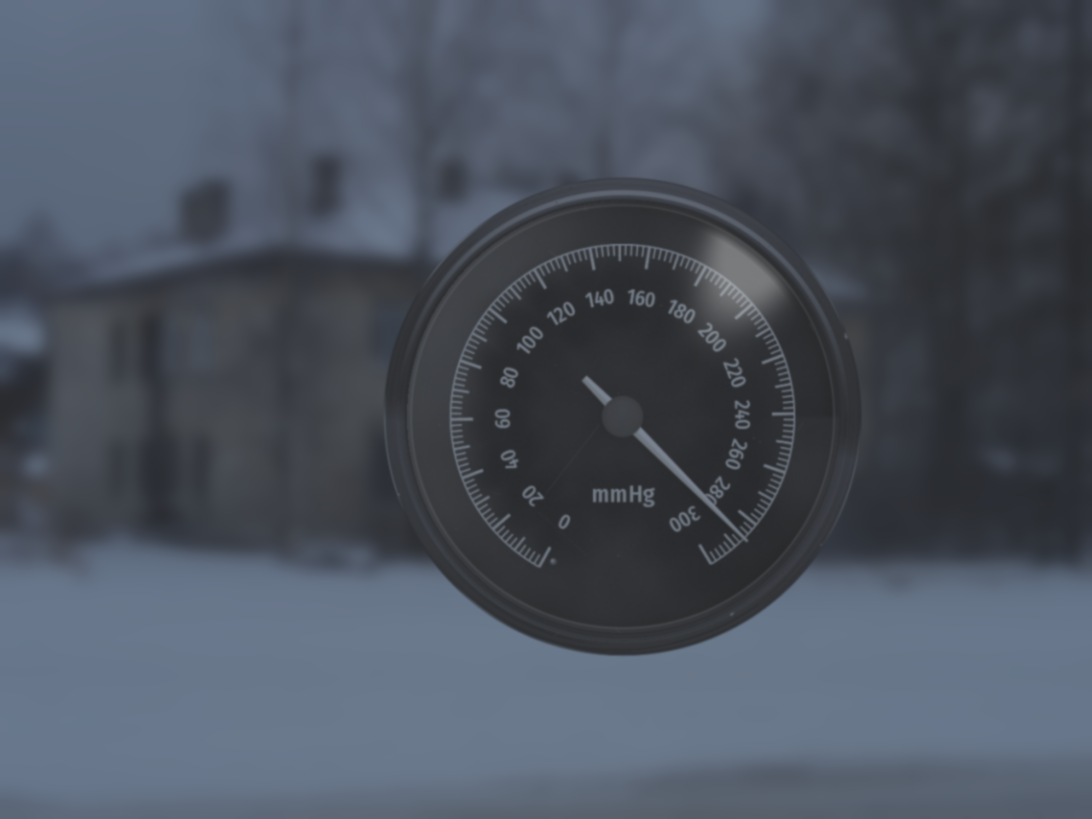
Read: {"value": 286, "unit": "mmHg"}
